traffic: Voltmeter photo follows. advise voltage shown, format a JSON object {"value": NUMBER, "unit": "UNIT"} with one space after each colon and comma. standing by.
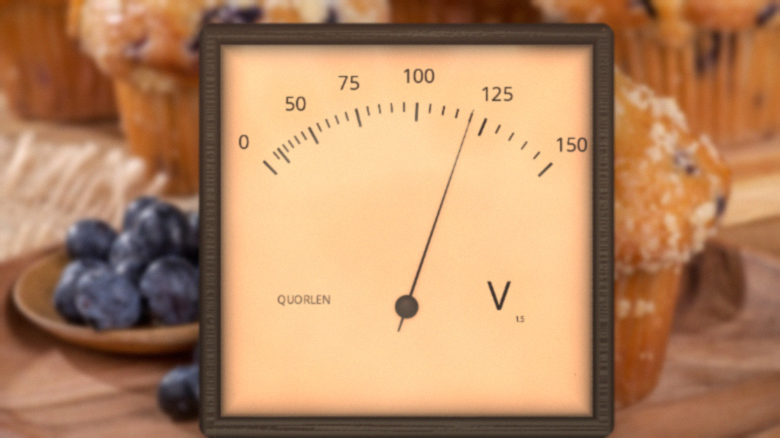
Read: {"value": 120, "unit": "V"}
